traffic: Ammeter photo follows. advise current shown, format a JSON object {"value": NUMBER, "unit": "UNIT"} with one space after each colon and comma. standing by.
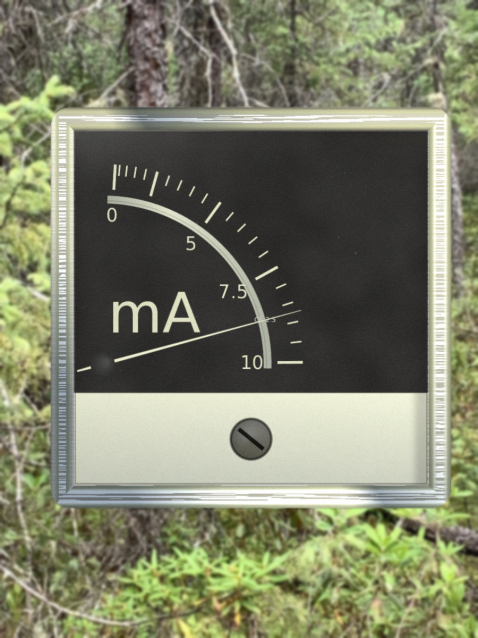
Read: {"value": 8.75, "unit": "mA"}
